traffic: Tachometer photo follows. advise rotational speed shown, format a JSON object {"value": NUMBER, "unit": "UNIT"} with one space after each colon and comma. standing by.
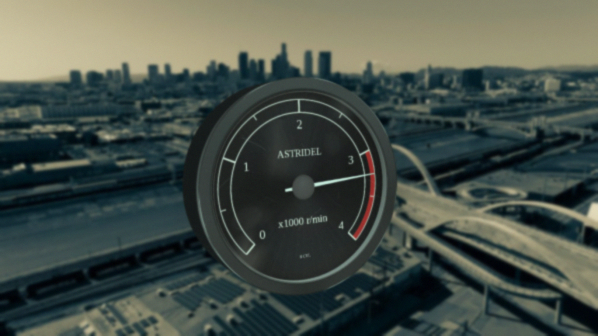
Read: {"value": 3250, "unit": "rpm"}
